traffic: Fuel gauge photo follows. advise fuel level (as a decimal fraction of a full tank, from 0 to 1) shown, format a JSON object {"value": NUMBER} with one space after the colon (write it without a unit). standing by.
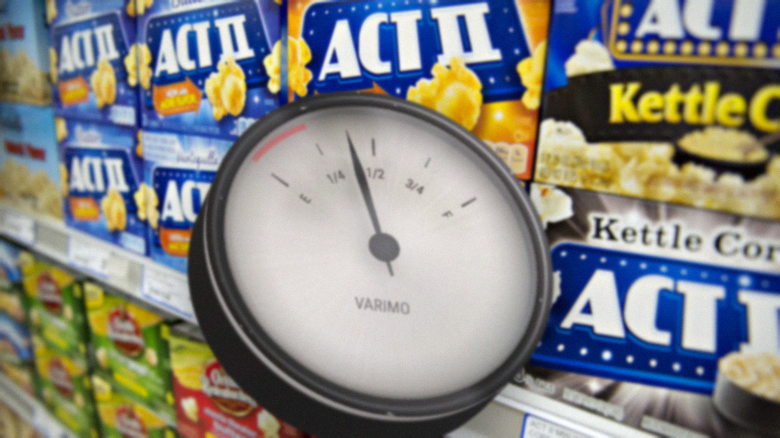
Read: {"value": 0.375}
